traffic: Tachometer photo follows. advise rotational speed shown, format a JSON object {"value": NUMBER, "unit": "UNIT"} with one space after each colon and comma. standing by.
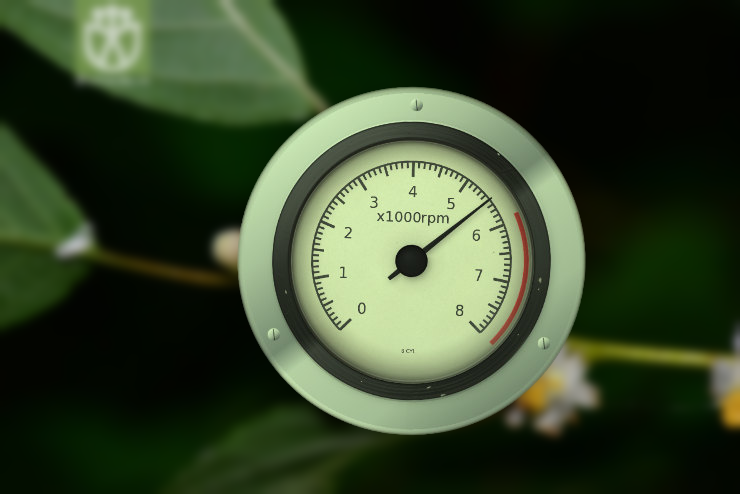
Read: {"value": 5500, "unit": "rpm"}
